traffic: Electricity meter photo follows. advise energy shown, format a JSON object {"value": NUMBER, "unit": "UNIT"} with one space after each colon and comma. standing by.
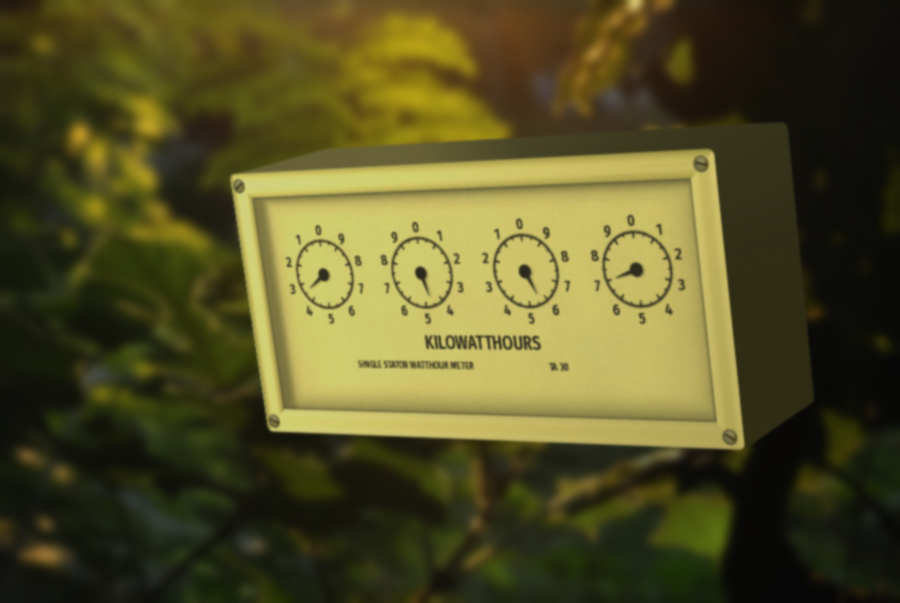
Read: {"value": 3457, "unit": "kWh"}
